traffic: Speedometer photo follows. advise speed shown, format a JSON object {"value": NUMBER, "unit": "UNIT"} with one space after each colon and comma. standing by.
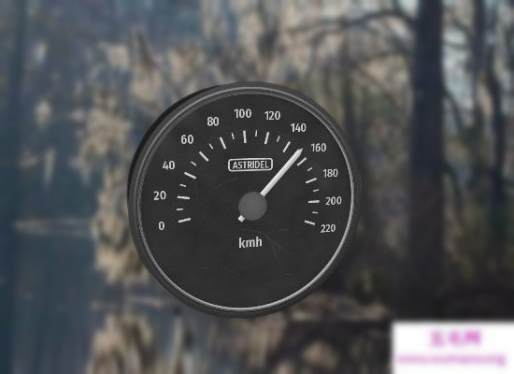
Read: {"value": 150, "unit": "km/h"}
